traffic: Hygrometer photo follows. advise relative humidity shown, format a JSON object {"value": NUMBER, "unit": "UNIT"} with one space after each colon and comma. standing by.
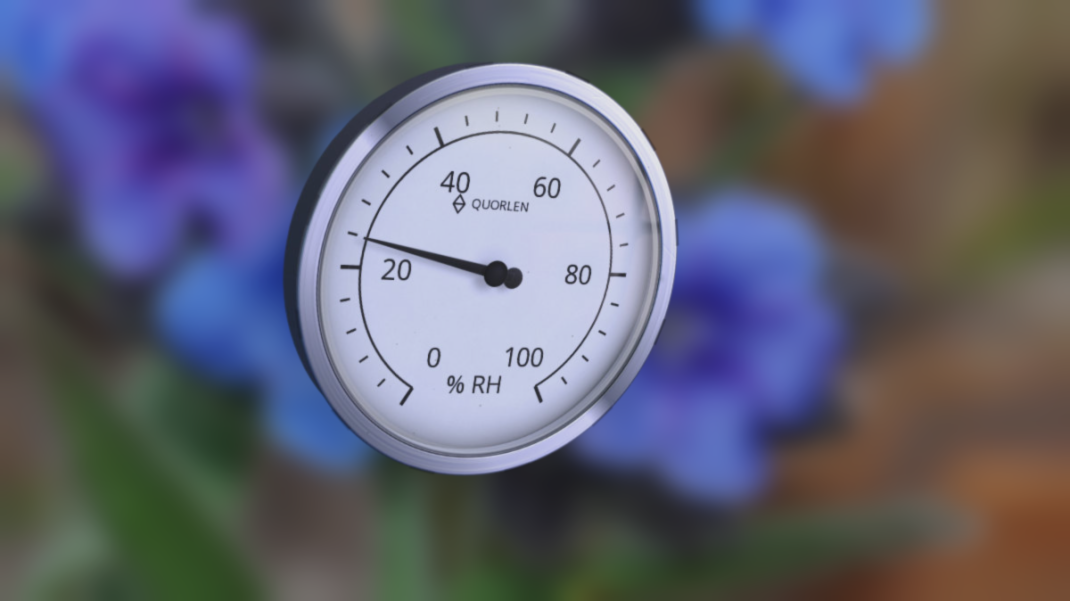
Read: {"value": 24, "unit": "%"}
